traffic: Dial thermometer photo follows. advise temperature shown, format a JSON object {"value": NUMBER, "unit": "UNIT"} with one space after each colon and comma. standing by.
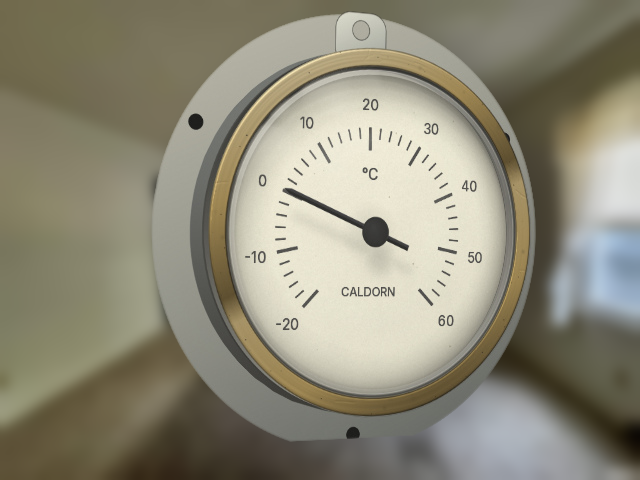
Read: {"value": 0, "unit": "°C"}
